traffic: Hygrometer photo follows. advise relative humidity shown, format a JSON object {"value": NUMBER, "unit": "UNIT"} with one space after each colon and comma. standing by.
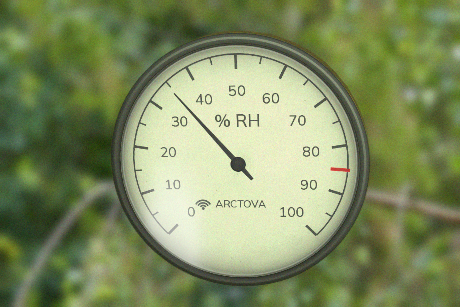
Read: {"value": 35, "unit": "%"}
